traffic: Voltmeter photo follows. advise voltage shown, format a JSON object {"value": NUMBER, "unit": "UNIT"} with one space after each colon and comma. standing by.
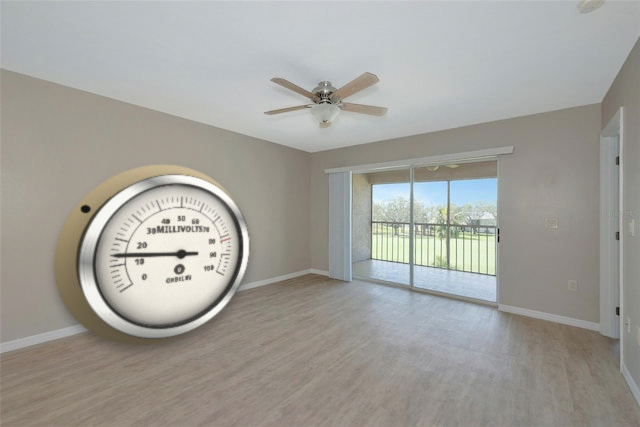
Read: {"value": 14, "unit": "mV"}
